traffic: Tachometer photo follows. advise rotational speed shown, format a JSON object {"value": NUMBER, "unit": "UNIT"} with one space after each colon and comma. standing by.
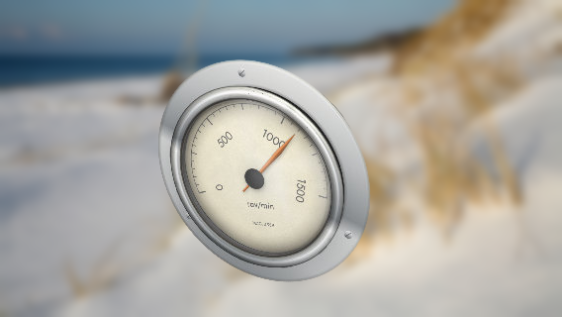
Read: {"value": 1100, "unit": "rpm"}
